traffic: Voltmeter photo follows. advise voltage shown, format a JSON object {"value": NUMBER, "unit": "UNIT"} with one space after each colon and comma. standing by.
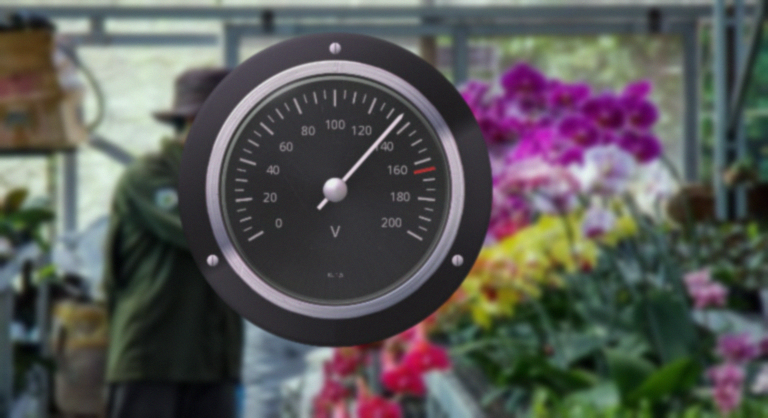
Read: {"value": 135, "unit": "V"}
